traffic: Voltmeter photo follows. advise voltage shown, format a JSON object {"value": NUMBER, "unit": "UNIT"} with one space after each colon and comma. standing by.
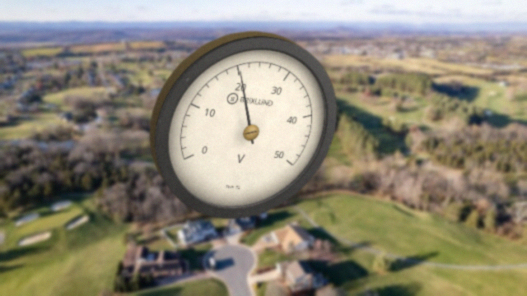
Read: {"value": 20, "unit": "V"}
